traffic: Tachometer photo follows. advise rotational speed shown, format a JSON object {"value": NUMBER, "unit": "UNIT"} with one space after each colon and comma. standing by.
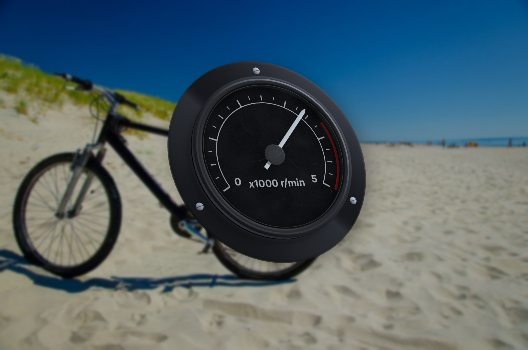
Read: {"value": 3375, "unit": "rpm"}
